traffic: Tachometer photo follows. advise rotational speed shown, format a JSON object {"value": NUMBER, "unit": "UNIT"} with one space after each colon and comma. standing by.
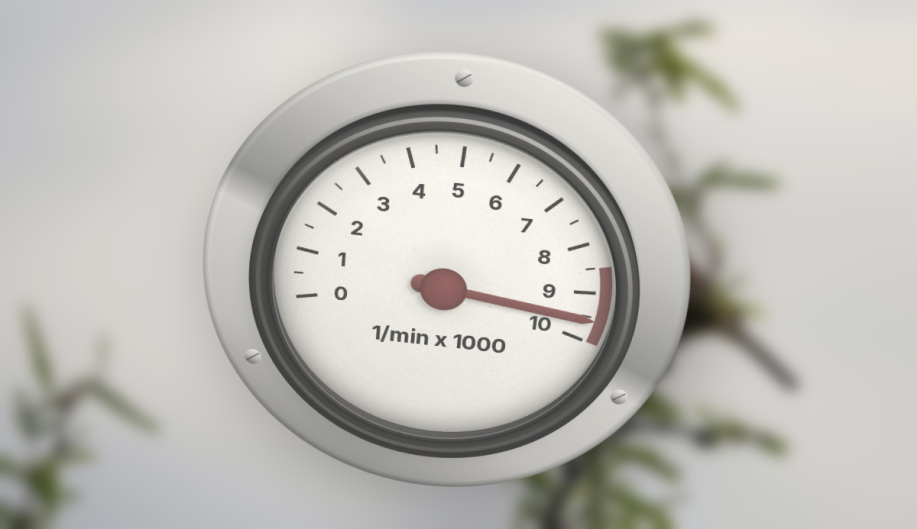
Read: {"value": 9500, "unit": "rpm"}
